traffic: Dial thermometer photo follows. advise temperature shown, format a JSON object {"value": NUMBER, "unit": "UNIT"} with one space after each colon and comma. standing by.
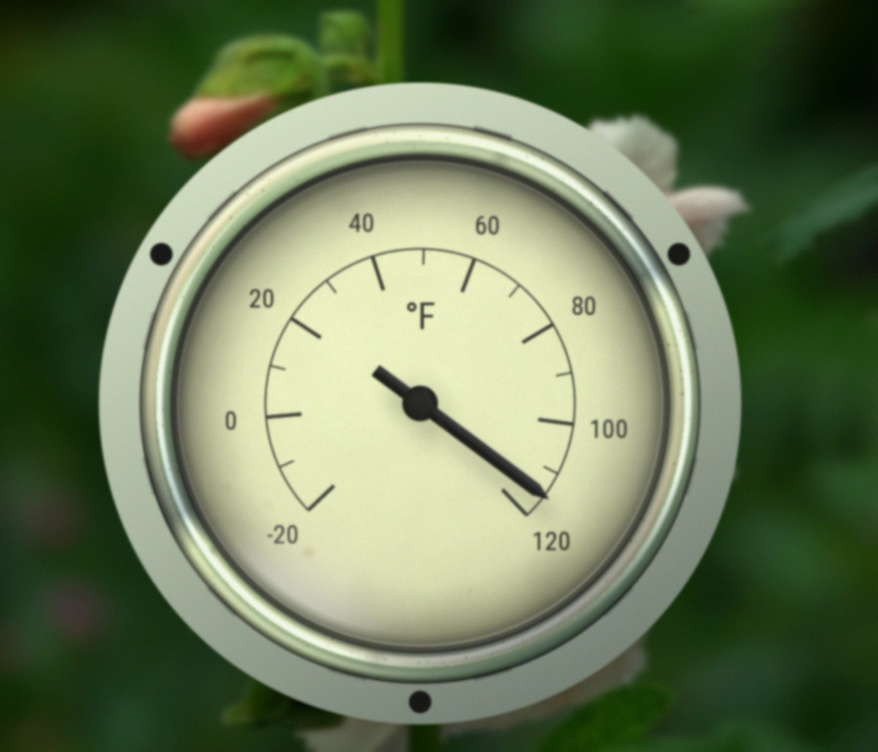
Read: {"value": 115, "unit": "°F"}
